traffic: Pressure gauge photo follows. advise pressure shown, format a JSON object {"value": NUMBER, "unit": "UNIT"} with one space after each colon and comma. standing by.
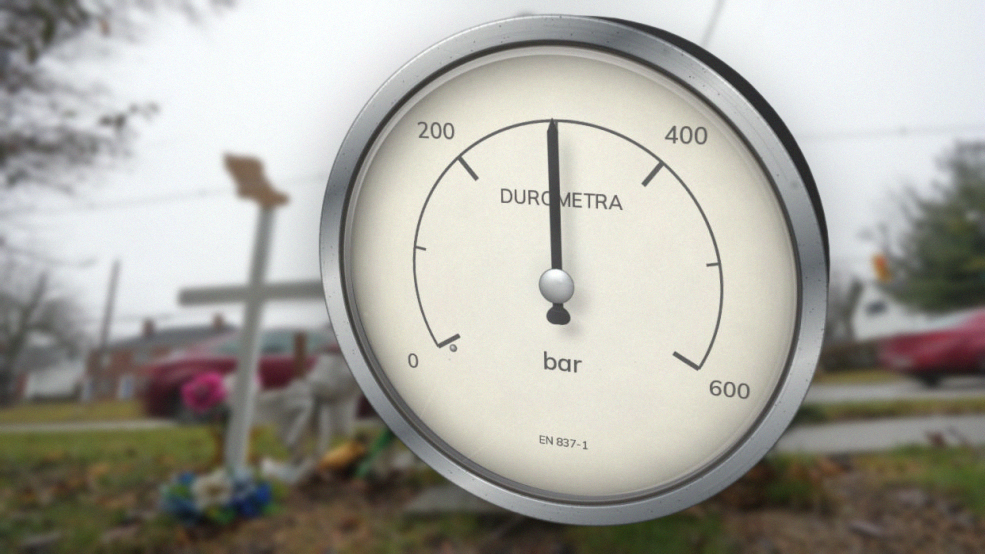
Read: {"value": 300, "unit": "bar"}
